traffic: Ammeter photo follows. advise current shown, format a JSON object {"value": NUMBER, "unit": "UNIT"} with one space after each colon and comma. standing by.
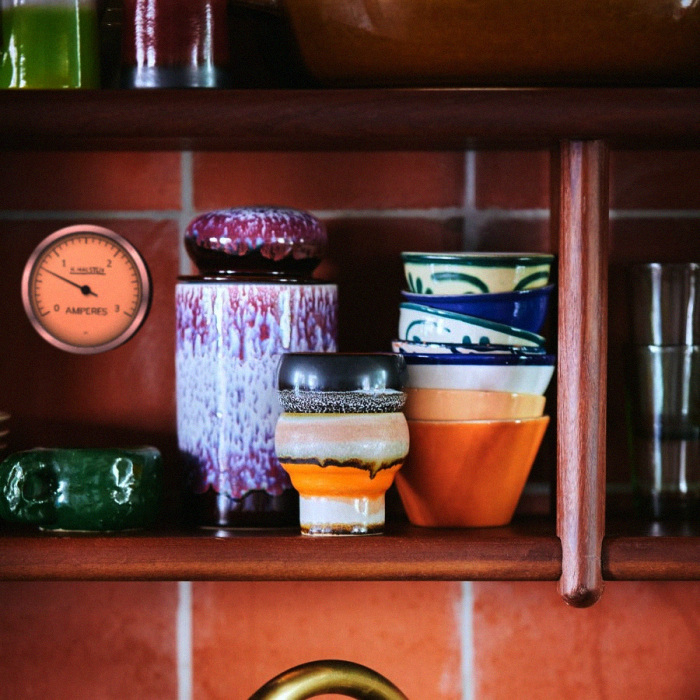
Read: {"value": 0.7, "unit": "A"}
